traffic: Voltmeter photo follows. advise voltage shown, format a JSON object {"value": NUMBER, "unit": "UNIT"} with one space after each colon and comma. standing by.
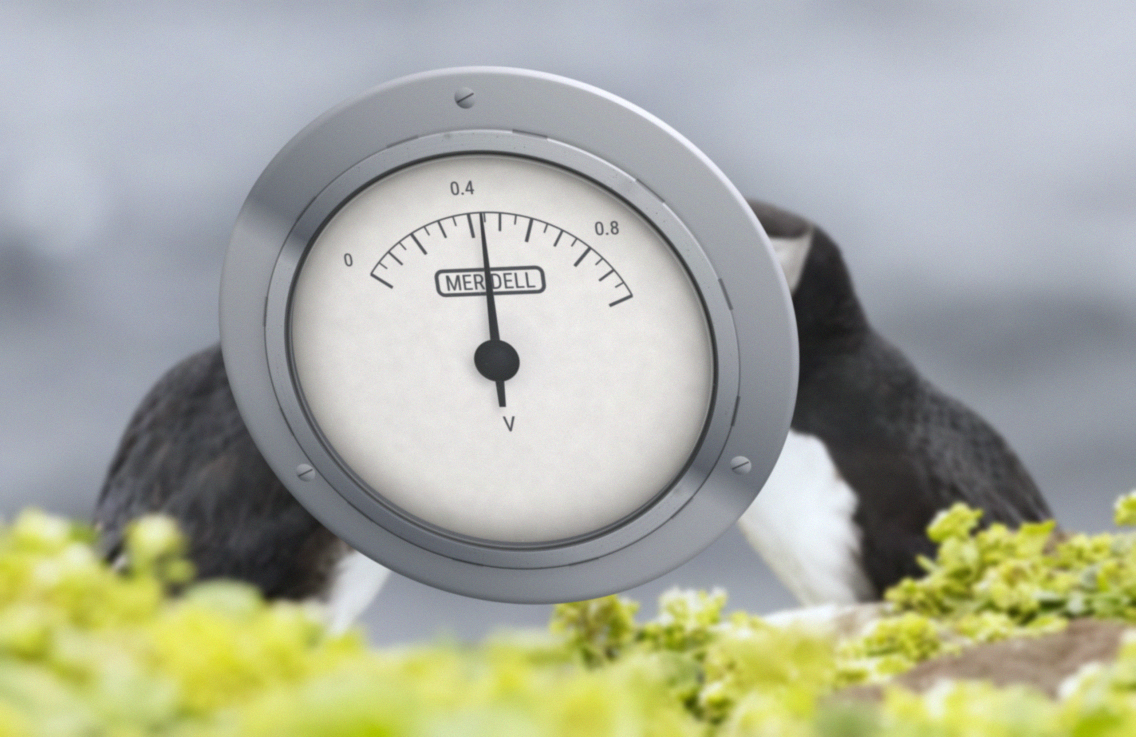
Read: {"value": 0.45, "unit": "V"}
